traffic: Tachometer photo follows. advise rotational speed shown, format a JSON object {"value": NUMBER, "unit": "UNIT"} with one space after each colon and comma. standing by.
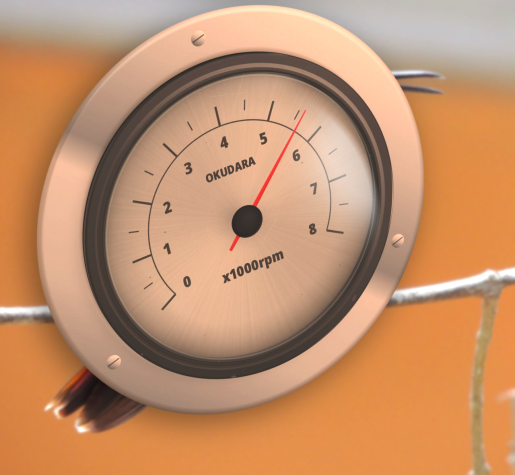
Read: {"value": 5500, "unit": "rpm"}
